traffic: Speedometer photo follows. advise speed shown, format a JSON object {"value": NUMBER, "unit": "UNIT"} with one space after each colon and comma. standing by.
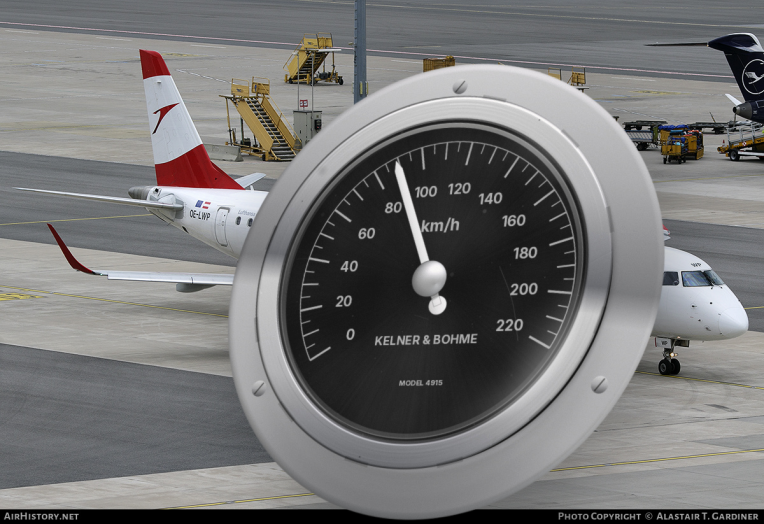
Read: {"value": 90, "unit": "km/h"}
